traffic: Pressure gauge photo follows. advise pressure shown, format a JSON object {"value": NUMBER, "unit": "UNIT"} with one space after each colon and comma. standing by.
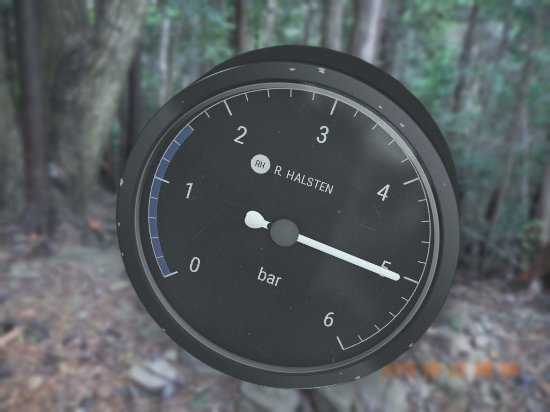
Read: {"value": 5, "unit": "bar"}
